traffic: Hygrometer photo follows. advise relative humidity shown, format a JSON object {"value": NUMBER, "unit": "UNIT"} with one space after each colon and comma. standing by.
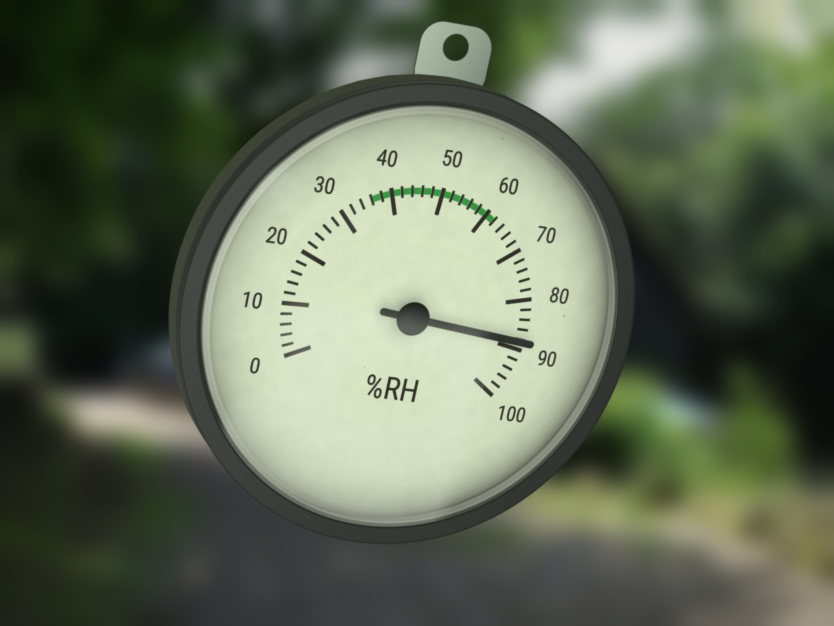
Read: {"value": 88, "unit": "%"}
